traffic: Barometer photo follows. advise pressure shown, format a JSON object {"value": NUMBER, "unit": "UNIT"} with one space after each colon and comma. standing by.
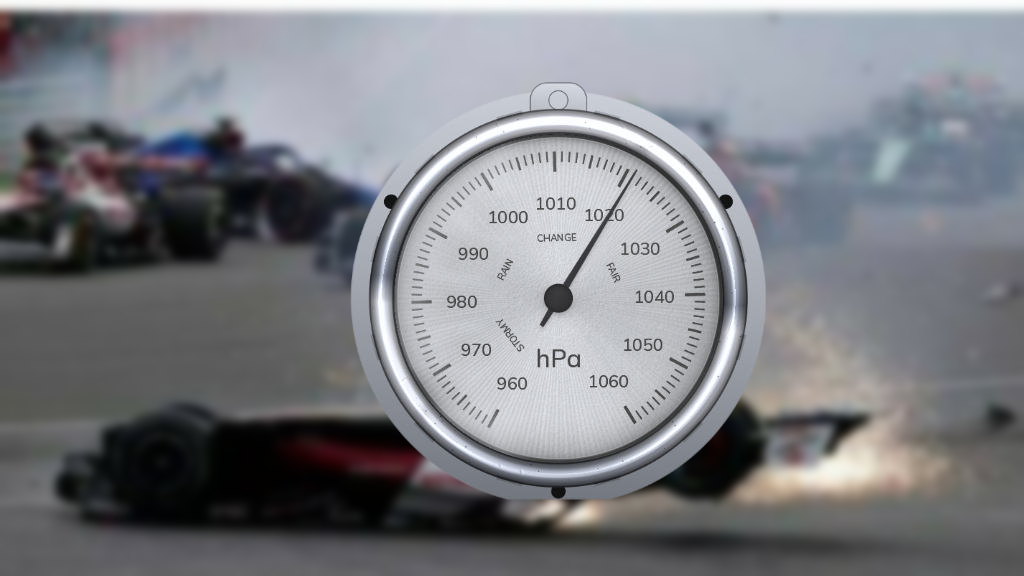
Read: {"value": 1021, "unit": "hPa"}
